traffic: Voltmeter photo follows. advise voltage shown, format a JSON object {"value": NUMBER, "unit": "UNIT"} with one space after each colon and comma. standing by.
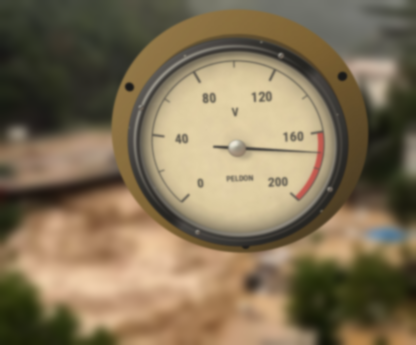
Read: {"value": 170, "unit": "V"}
